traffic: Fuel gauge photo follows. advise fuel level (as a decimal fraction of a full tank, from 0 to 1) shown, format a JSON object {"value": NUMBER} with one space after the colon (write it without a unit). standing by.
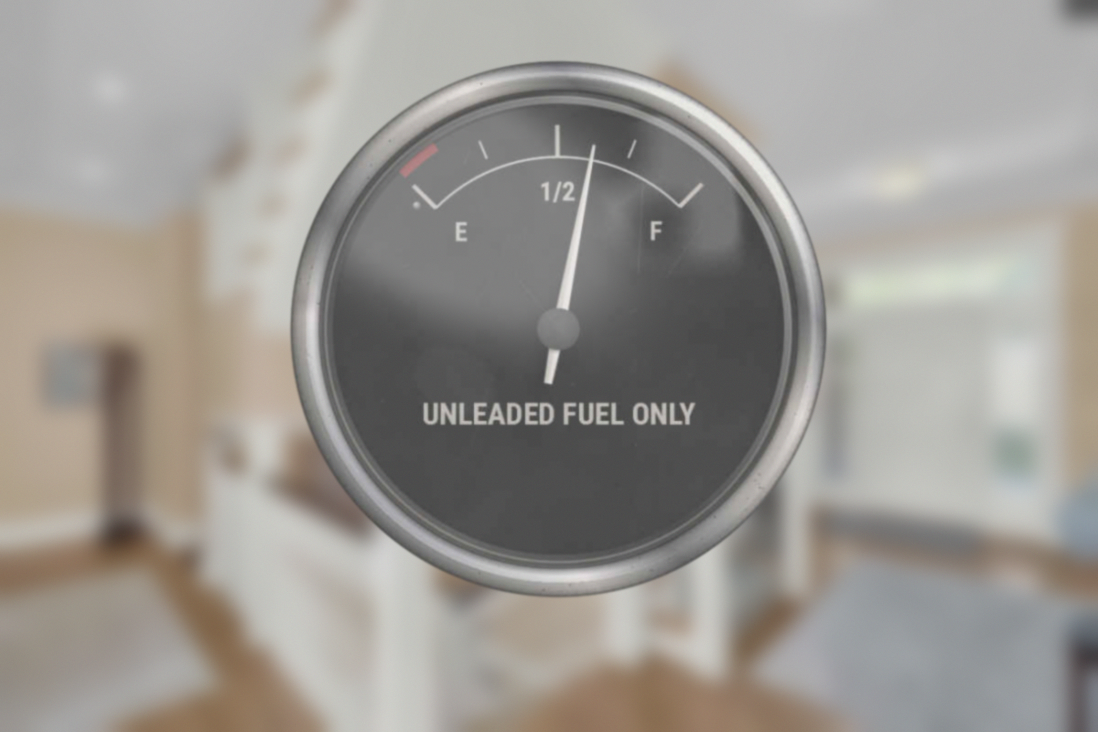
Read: {"value": 0.625}
